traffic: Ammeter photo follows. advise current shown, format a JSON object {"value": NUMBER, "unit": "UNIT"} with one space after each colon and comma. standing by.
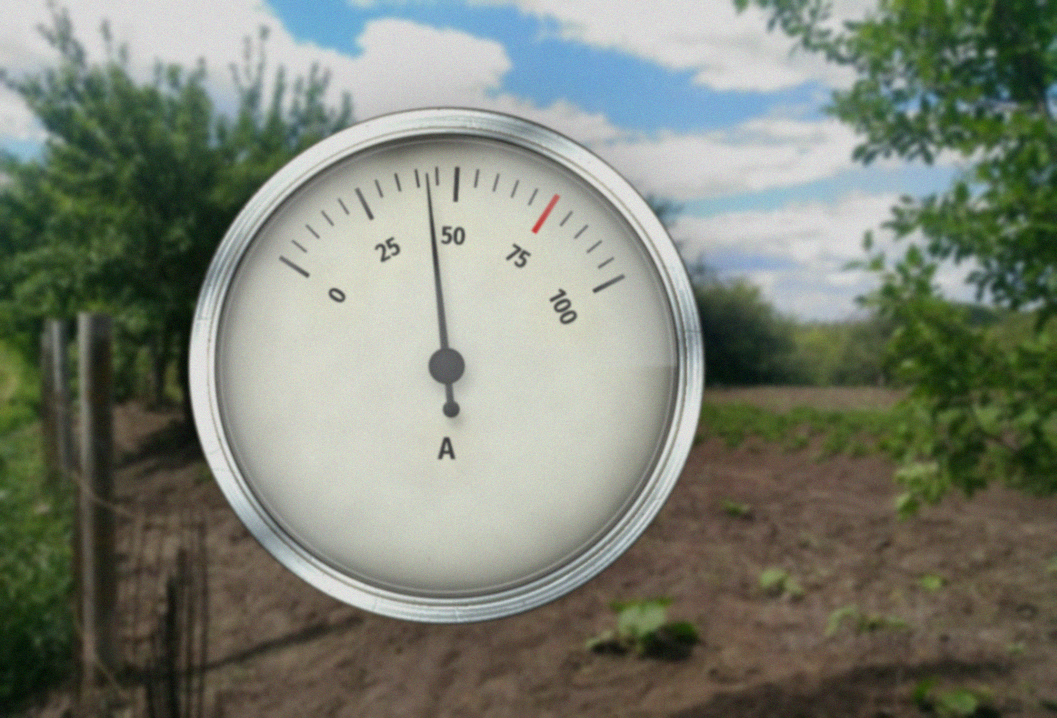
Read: {"value": 42.5, "unit": "A"}
